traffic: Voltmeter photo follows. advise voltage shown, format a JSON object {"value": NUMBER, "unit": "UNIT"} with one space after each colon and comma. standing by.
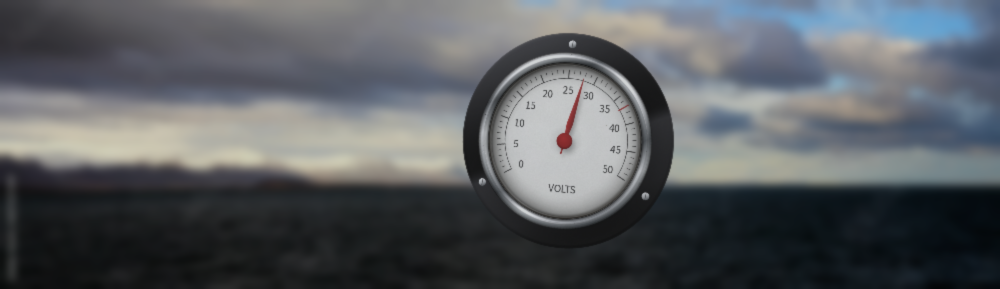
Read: {"value": 28, "unit": "V"}
